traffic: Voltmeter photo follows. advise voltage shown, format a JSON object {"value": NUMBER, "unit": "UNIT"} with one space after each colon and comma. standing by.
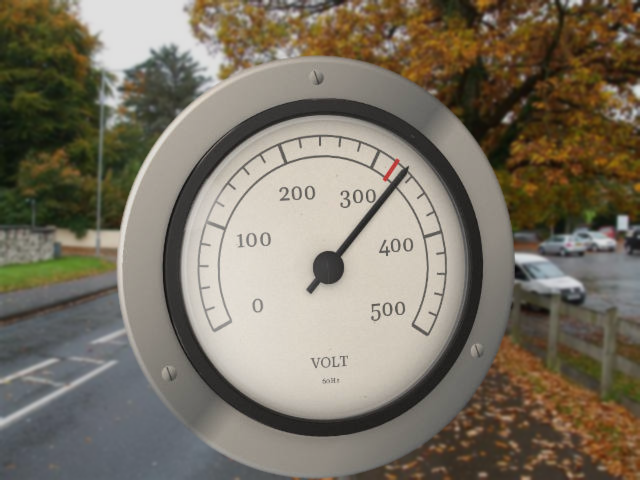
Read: {"value": 330, "unit": "V"}
